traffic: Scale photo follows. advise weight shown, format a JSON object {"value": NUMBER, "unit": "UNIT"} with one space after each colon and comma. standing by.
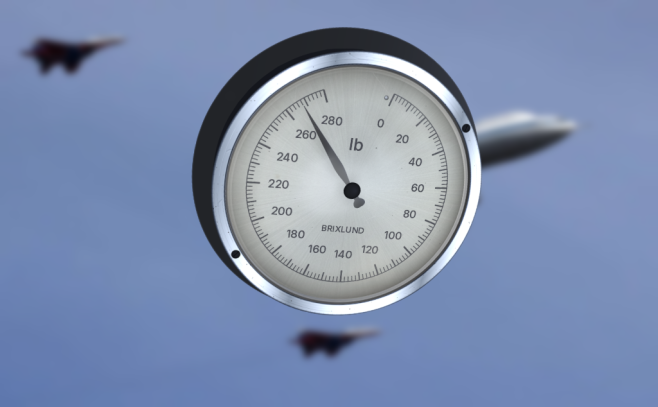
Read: {"value": 268, "unit": "lb"}
